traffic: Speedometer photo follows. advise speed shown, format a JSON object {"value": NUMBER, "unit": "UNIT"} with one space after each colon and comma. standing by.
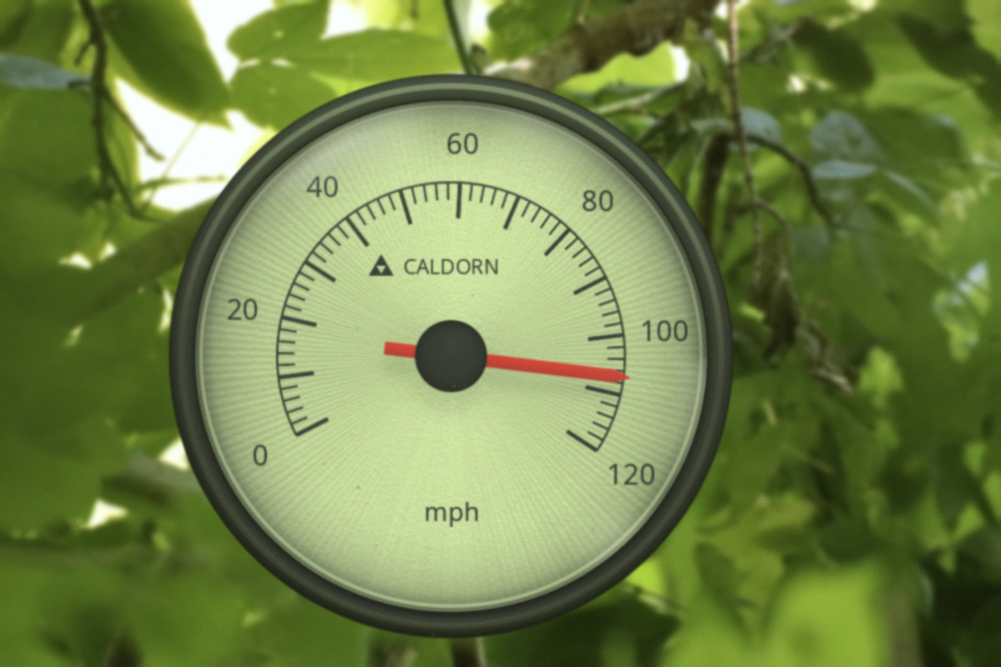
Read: {"value": 107, "unit": "mph"}
